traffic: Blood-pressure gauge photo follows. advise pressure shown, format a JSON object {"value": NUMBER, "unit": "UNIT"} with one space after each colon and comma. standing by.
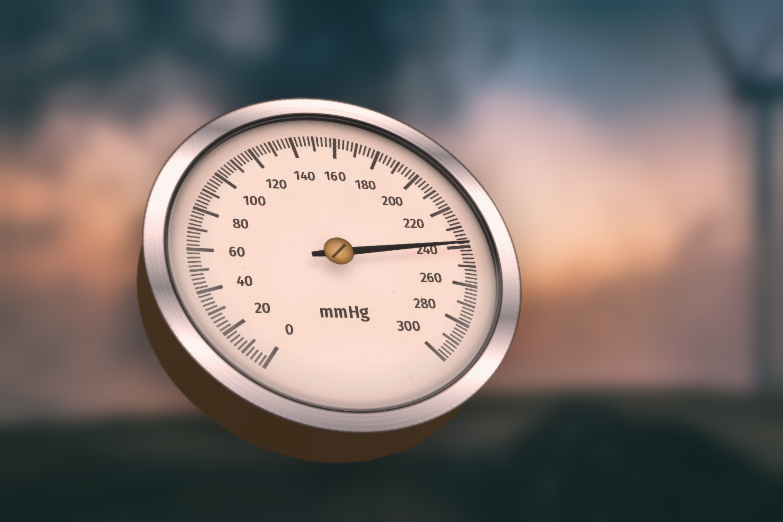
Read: {"value": 240, "unit": "mmHg"}
